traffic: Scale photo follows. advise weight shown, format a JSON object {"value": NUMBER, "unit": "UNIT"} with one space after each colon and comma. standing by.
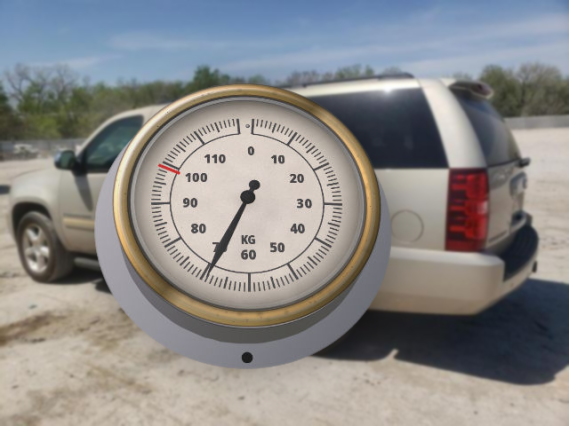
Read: {"value": 69, "unit": "kg"}
